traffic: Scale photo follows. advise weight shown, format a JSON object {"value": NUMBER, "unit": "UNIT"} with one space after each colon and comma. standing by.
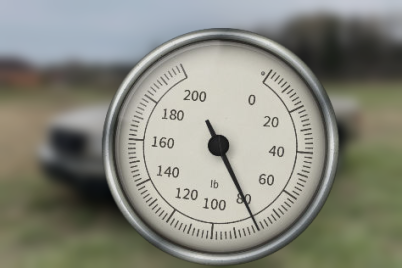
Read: {"value": 80, "unit": "lb"}
